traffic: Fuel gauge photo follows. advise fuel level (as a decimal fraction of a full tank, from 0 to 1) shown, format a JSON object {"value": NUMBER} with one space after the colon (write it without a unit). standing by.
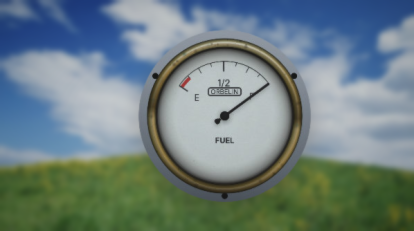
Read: {"value": 1}
